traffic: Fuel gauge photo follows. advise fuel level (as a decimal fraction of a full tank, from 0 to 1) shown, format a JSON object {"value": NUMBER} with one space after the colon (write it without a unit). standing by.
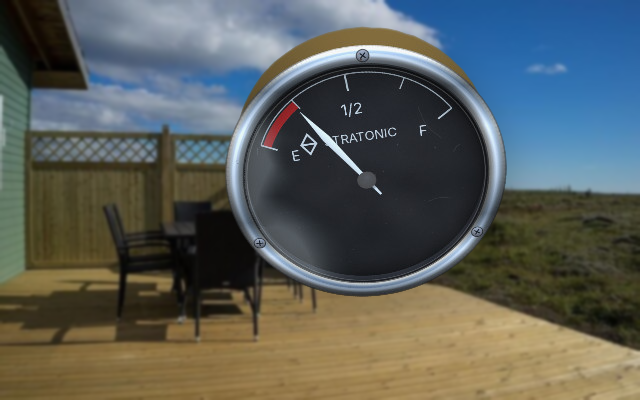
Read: {"value": 0.25}
